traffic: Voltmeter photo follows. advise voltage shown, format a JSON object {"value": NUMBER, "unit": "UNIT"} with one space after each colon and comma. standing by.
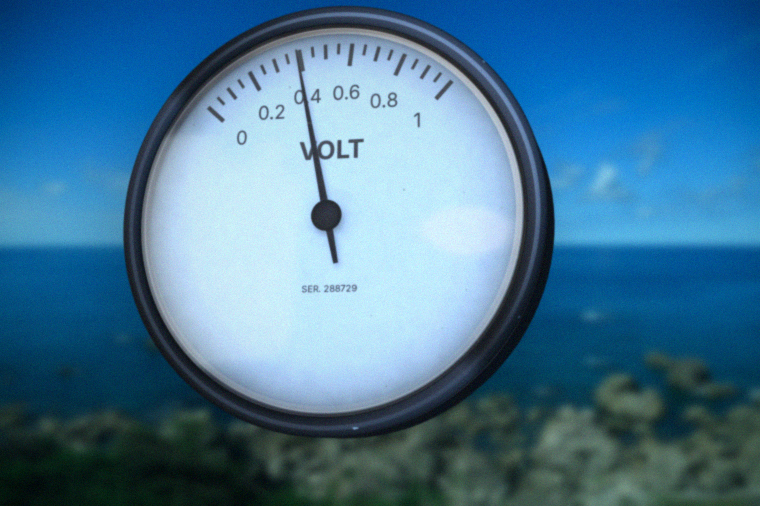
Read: {"value": 0.4, "unit": "V"}
